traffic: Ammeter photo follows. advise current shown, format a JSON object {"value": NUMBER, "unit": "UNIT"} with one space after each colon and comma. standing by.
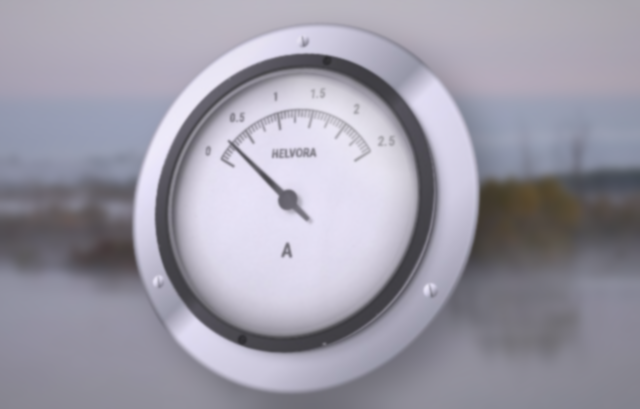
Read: {"value": 0.25, "unit": "A"}
